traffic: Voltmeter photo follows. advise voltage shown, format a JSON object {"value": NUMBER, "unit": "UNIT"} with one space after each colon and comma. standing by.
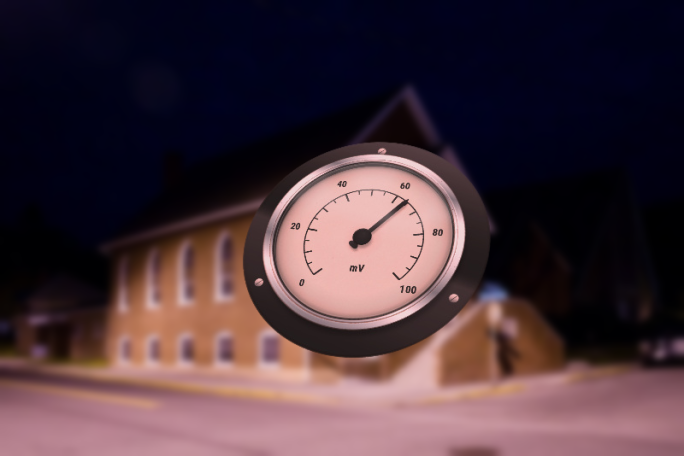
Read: {"value": 65, "unit": "mV"}
